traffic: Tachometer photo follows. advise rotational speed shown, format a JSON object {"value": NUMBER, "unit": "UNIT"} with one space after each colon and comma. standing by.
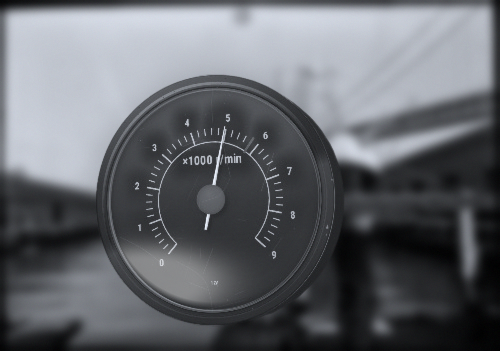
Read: {"value": 5000, "unit": "rpm"}
